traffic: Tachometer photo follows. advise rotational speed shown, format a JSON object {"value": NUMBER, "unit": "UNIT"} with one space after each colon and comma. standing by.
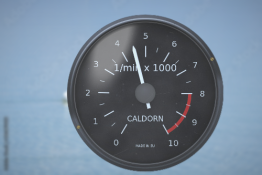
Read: {"value": 4500, "unit": "rpm"}
